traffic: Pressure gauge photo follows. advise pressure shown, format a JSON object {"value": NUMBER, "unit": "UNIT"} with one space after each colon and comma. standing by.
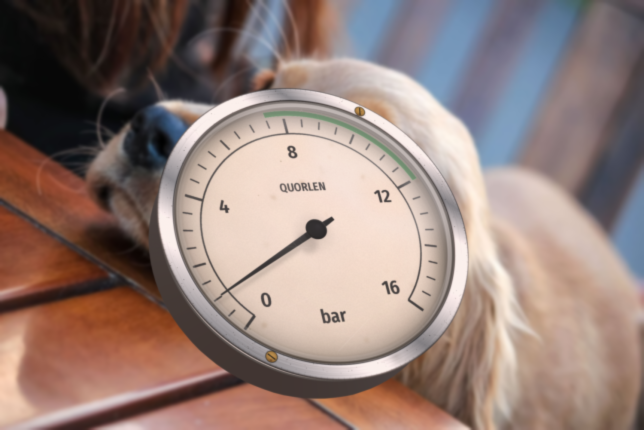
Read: {"value": 1, "unit": "bar"}
